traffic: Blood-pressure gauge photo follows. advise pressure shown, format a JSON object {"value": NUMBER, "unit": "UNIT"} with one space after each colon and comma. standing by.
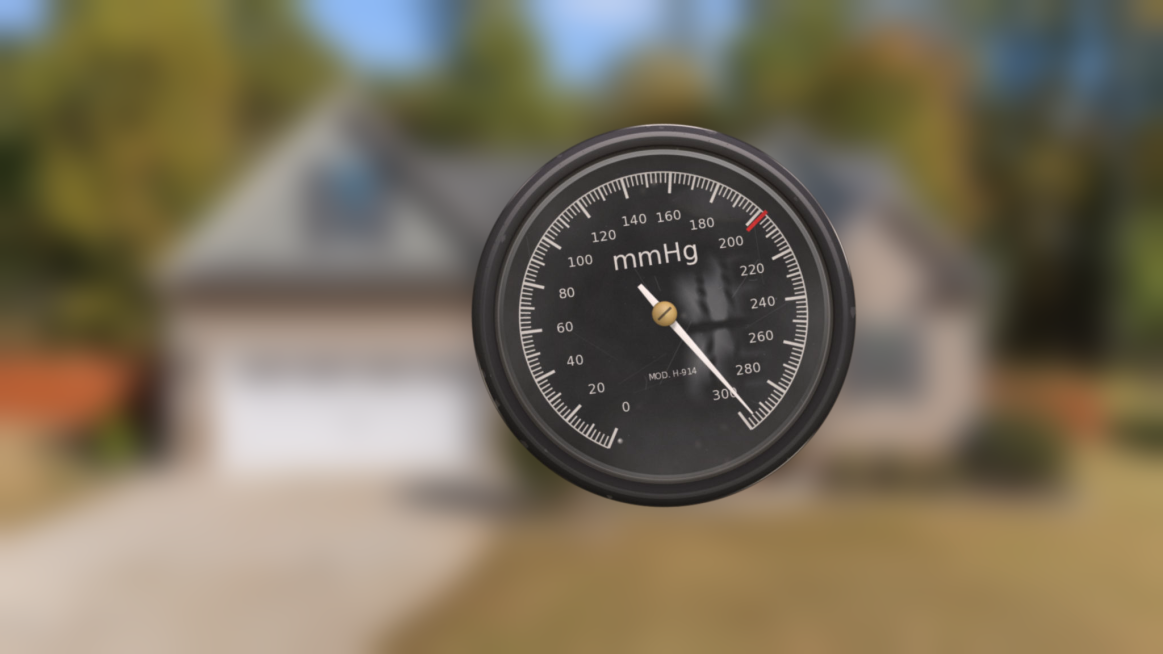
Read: {"value": 296, "unit": "mmHg"}
